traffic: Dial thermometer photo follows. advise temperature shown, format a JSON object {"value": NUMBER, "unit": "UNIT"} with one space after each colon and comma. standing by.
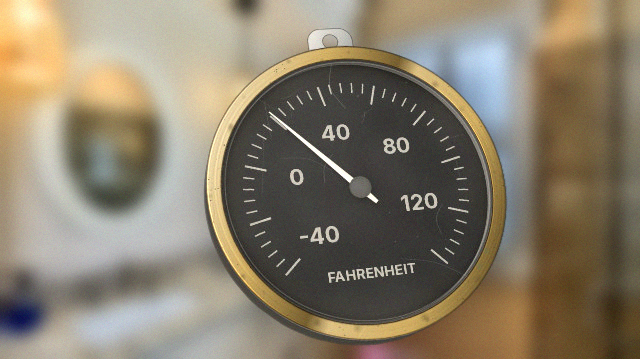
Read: {"value": 20, "unit": "°F"}
